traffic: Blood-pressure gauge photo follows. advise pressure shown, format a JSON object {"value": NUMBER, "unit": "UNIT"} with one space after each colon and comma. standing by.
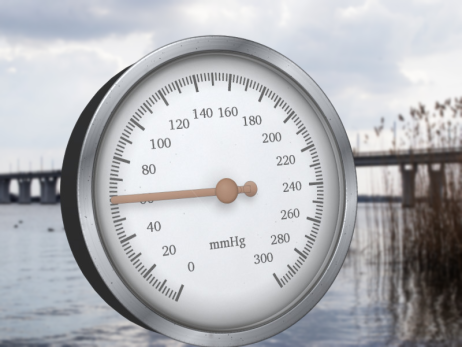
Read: {"value": 60, "unit": "mmHg"}
